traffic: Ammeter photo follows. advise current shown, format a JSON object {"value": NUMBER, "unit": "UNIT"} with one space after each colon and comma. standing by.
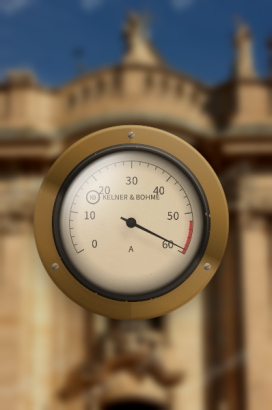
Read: {"value": 59, "unit": "A"}
